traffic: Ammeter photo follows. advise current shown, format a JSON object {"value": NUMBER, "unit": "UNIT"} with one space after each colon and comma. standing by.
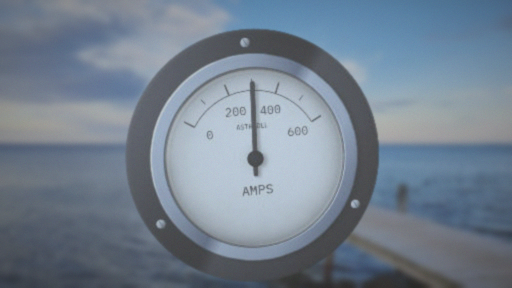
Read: {"value": 300, "unit": "A"}
